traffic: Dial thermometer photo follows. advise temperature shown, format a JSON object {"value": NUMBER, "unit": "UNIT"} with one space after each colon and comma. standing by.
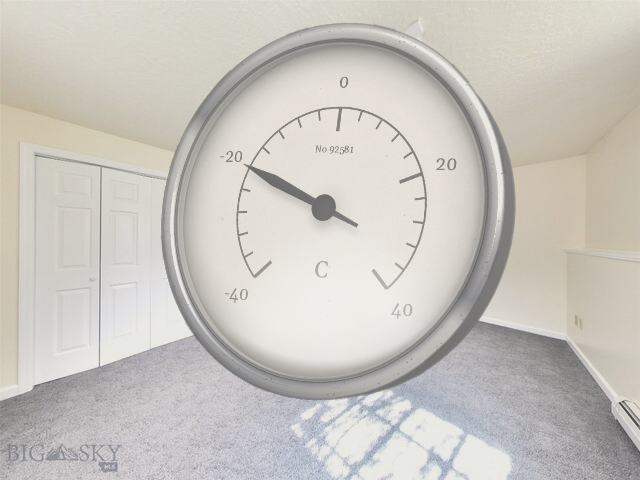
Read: {"value": -20, "unit": "°C"}
